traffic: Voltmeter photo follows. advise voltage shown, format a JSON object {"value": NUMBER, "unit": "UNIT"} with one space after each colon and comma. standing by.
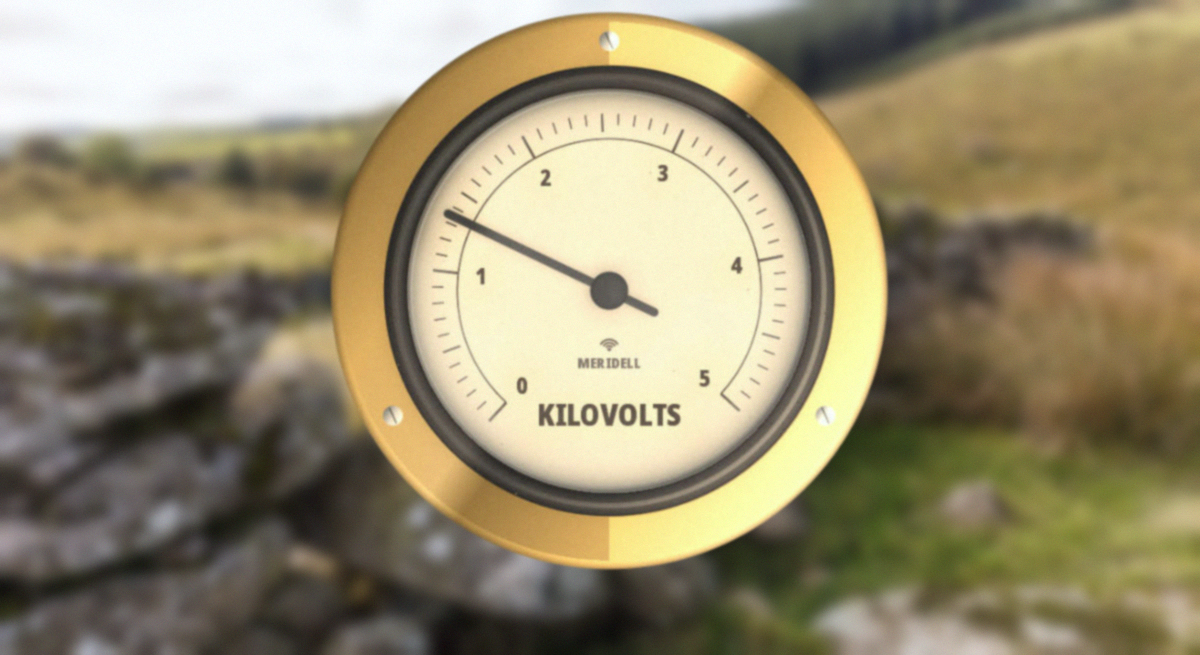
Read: {"value": 1.35, "unit": "kV"}
